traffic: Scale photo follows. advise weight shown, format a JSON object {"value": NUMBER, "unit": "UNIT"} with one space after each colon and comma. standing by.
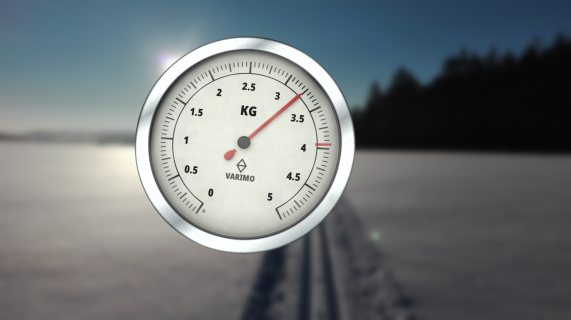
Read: {"value": 3.25, "unit": "kg"}
